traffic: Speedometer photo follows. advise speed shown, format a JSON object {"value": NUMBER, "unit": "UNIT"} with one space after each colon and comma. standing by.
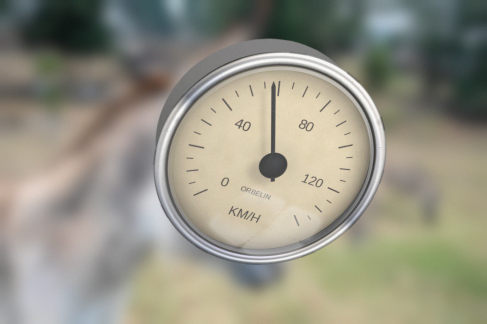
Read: {"value": 57.5, "unit": "km/h"}
